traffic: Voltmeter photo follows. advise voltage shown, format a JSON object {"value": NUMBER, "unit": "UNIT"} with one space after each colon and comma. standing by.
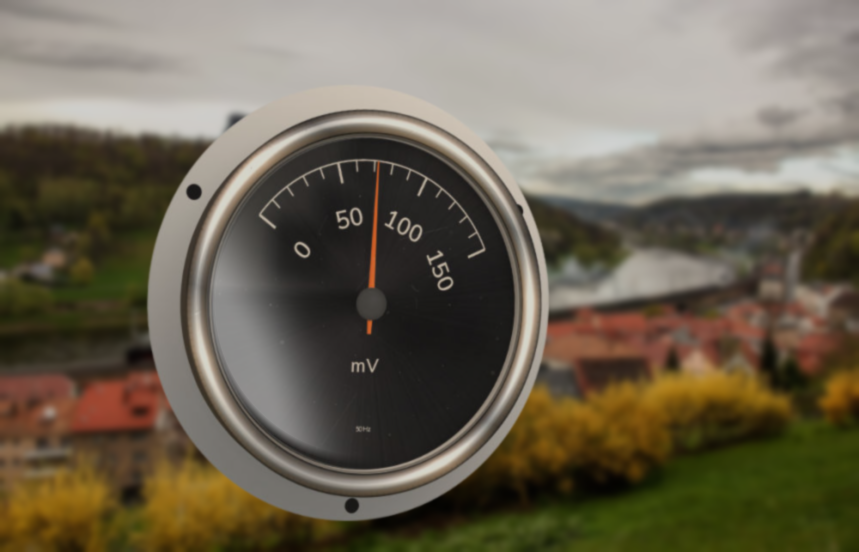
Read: {"value": 70, "unit": "mV"}
